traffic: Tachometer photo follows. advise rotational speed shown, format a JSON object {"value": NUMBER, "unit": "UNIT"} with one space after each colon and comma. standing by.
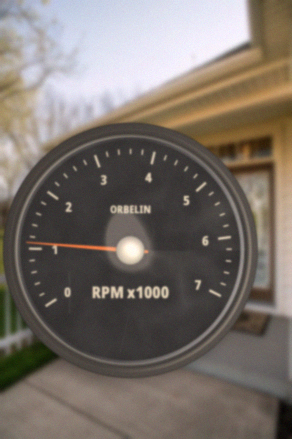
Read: {"value": 1100, "unit": "rpm"}
